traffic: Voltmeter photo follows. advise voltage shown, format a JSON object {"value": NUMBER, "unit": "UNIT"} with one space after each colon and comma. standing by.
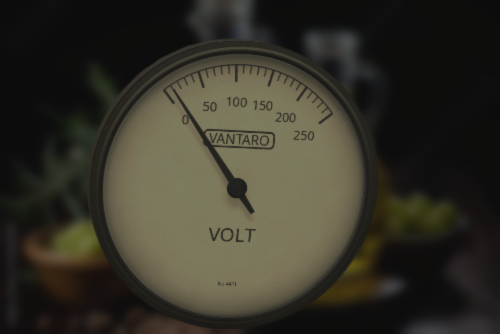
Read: {"value": 10, "unit": "V"}
